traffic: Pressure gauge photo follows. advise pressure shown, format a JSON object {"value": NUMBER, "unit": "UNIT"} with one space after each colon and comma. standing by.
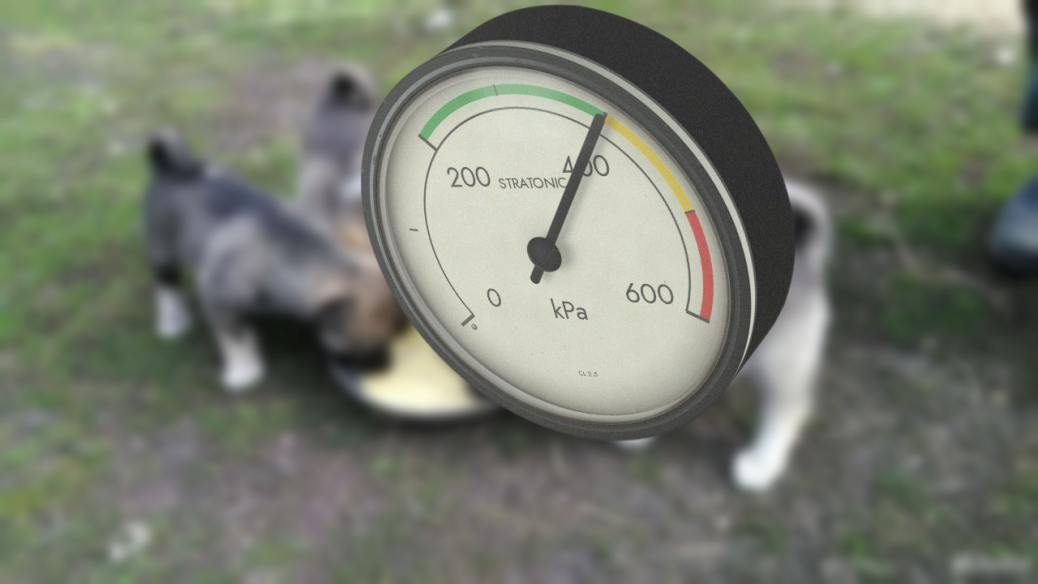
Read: {"value": 400, "unit": "kPa"}
